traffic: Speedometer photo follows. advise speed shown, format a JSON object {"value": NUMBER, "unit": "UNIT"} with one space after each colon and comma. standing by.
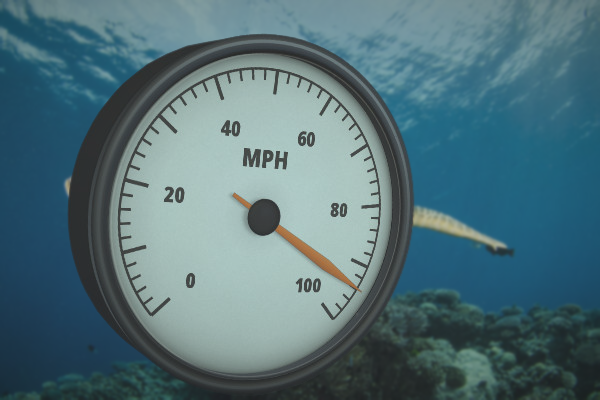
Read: {"value": 94, "unit": "mph"}
